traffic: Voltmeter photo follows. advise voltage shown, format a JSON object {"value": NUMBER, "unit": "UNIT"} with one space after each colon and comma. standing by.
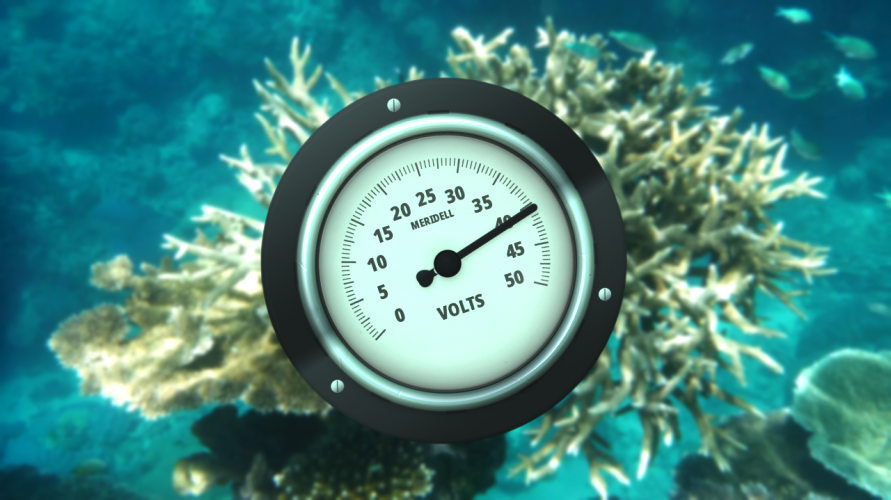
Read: {"value": 40.5, "unit": "V"}
